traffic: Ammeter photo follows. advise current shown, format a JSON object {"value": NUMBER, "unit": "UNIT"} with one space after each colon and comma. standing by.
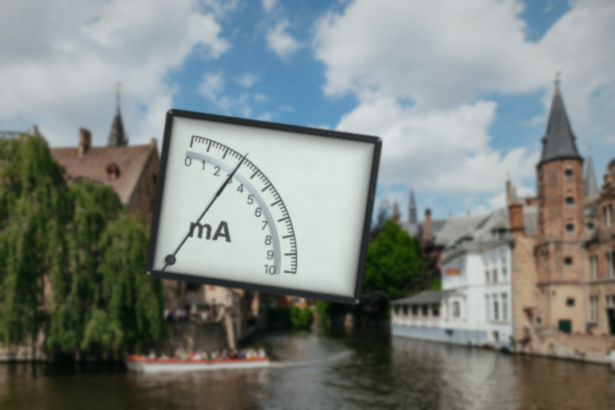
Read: {"value": 3, "unit": "mA"}
